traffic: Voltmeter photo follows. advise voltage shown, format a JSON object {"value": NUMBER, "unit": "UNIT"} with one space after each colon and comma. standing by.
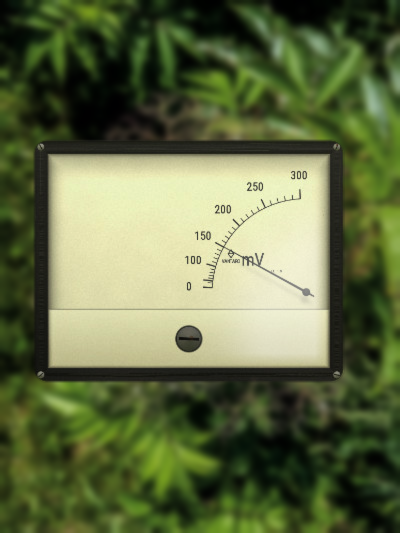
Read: {"value": 150, "unit": "mV"}
